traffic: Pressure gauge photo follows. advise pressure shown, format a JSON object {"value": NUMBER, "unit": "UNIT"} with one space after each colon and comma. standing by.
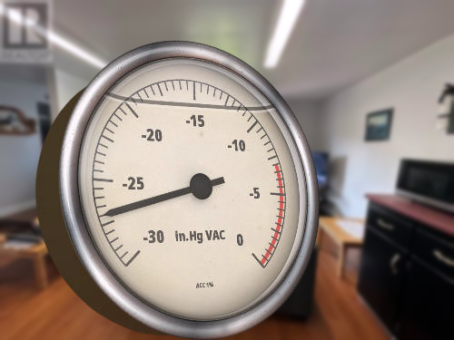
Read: {"value": -27, "unit": "inHg"}
